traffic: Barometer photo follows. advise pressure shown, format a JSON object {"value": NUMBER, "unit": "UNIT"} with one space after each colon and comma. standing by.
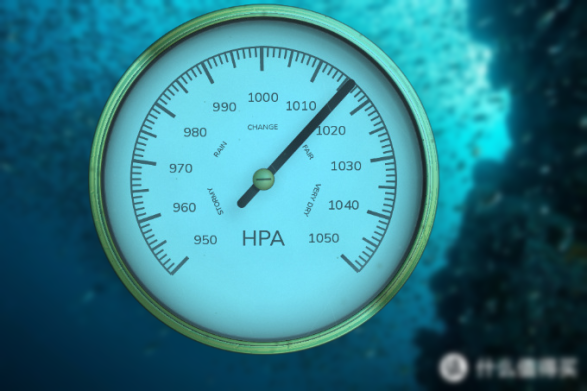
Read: {"value": 1016, "unit": "hPa"}
